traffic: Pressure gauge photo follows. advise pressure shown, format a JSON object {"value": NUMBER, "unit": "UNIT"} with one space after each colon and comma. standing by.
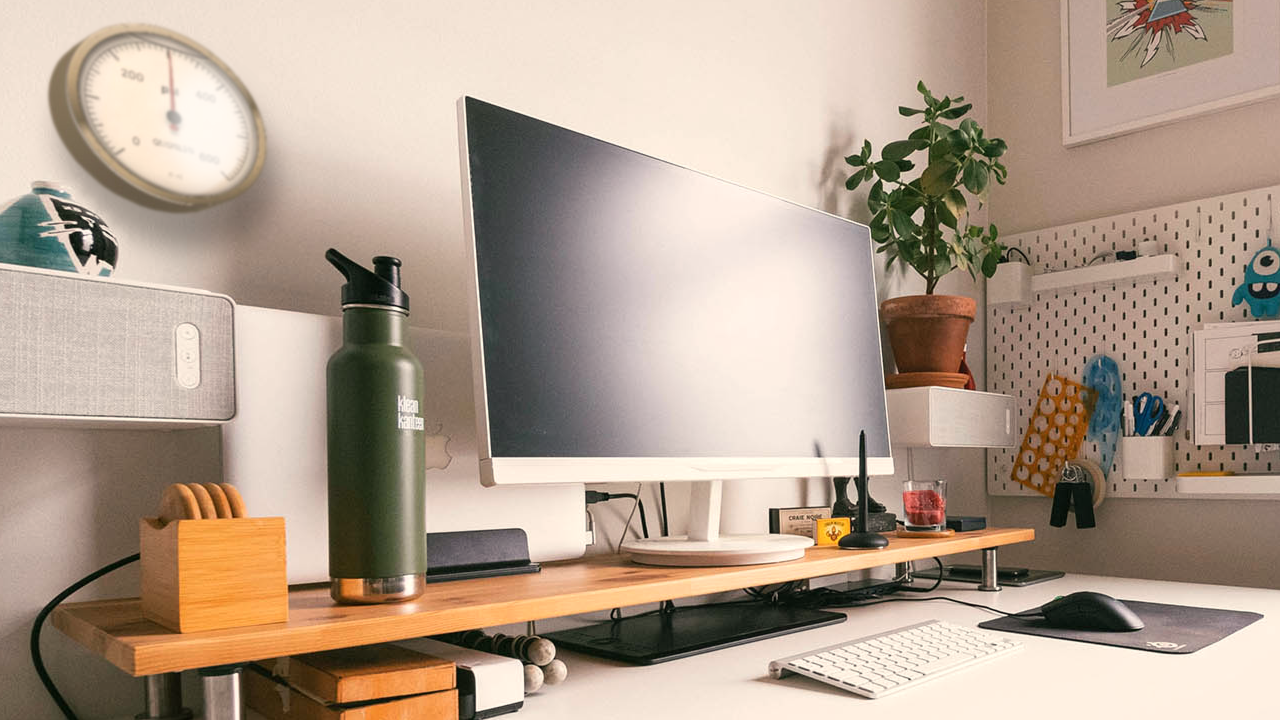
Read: {"value": 300, "unit": "psi"}
